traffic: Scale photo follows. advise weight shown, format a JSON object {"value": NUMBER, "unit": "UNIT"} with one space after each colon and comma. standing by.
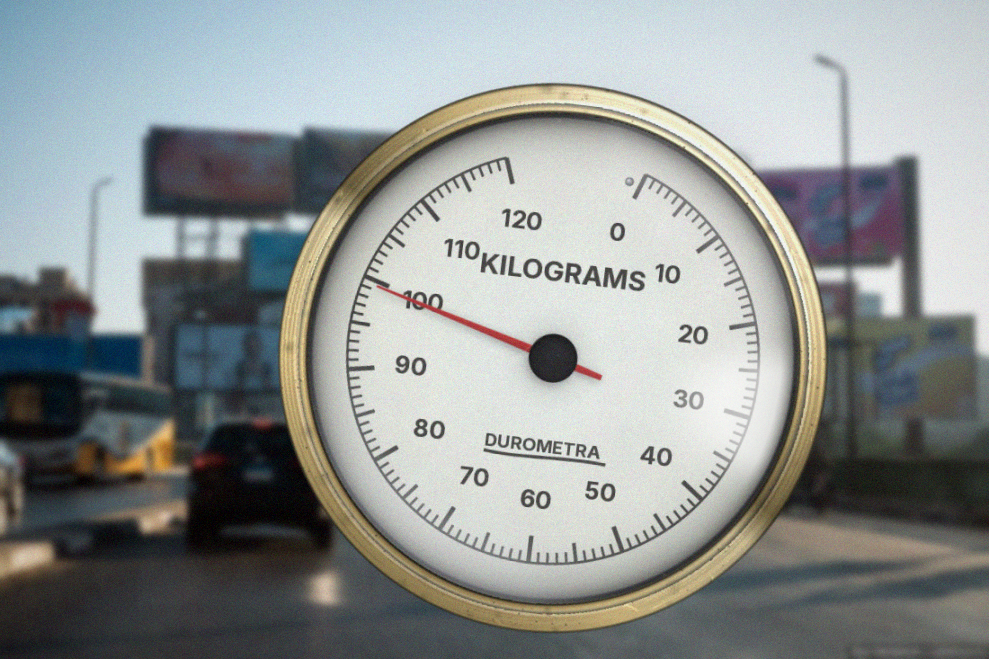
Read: {"value": 99.5, "unit": "kg"}
